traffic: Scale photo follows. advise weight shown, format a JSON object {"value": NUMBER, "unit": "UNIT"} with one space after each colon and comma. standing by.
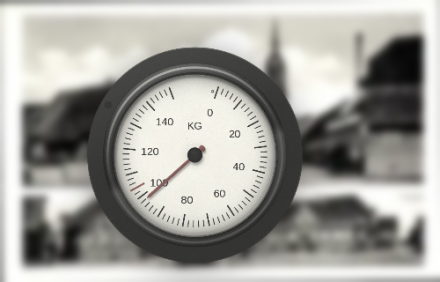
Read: {"value": 98, "unit": "kg"}
